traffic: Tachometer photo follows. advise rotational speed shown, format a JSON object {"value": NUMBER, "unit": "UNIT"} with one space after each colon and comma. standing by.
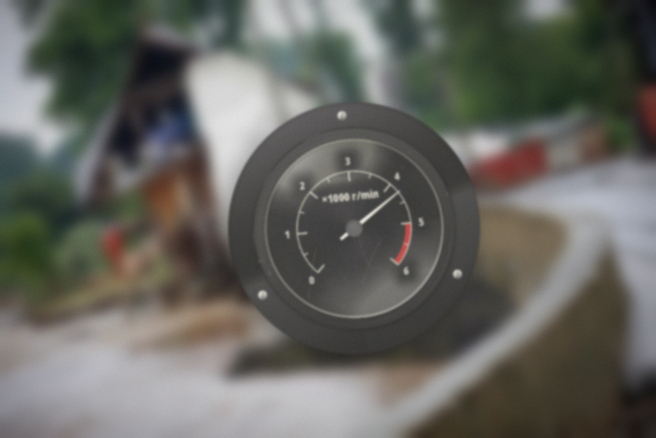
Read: {"value": 4250, "unit": "rpm"}
